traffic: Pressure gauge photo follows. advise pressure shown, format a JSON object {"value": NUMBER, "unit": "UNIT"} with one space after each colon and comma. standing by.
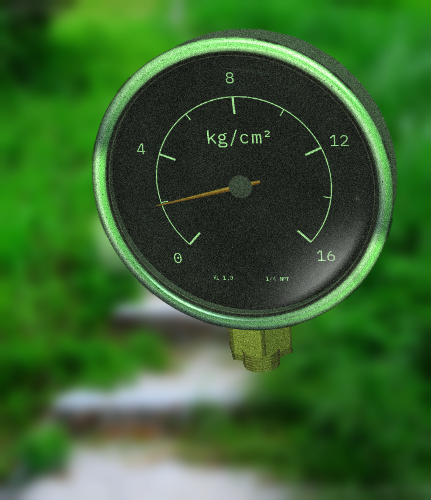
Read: {"value": 2, "unit": "kg/cm²"}
